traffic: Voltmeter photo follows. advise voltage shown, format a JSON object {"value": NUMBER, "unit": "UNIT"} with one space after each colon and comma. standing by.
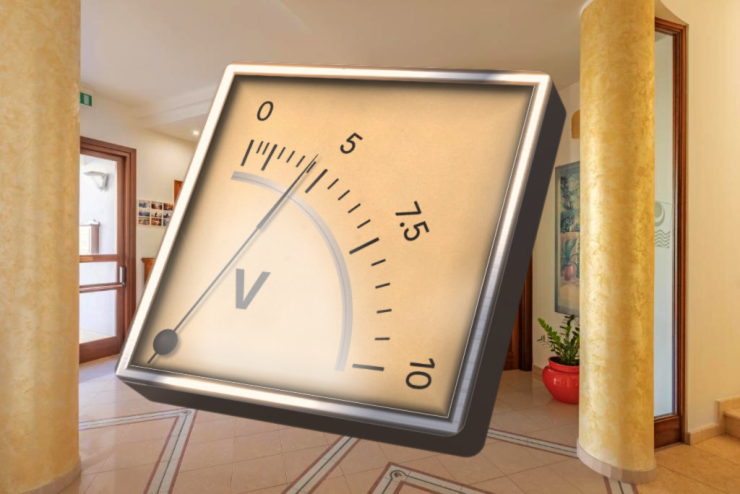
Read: {"value": 4.5, "unit": "V"}
